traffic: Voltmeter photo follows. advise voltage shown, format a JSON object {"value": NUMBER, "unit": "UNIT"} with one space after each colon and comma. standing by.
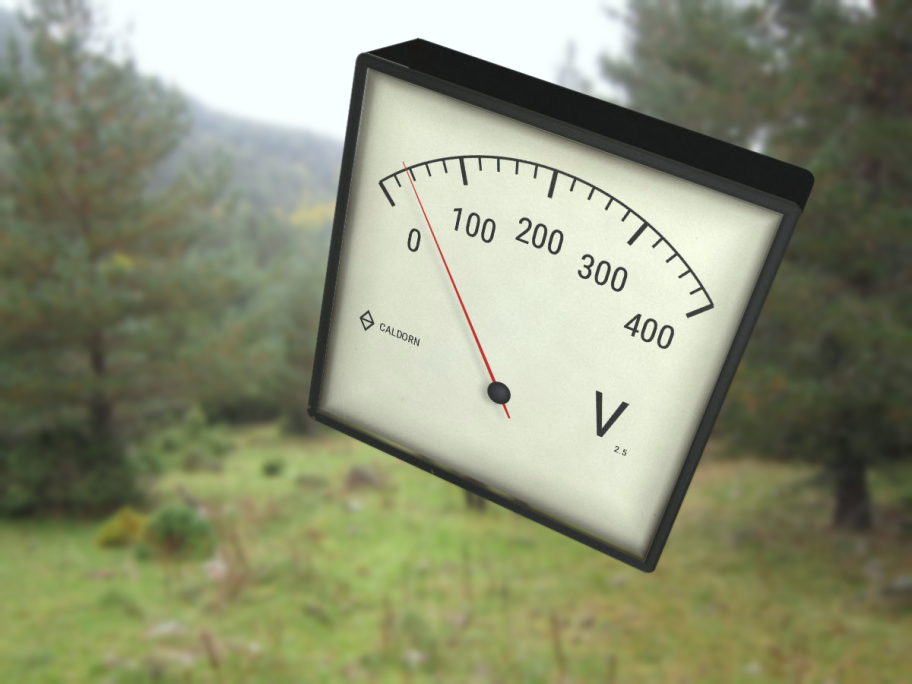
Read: {"value": 40, "unit": "V"}
